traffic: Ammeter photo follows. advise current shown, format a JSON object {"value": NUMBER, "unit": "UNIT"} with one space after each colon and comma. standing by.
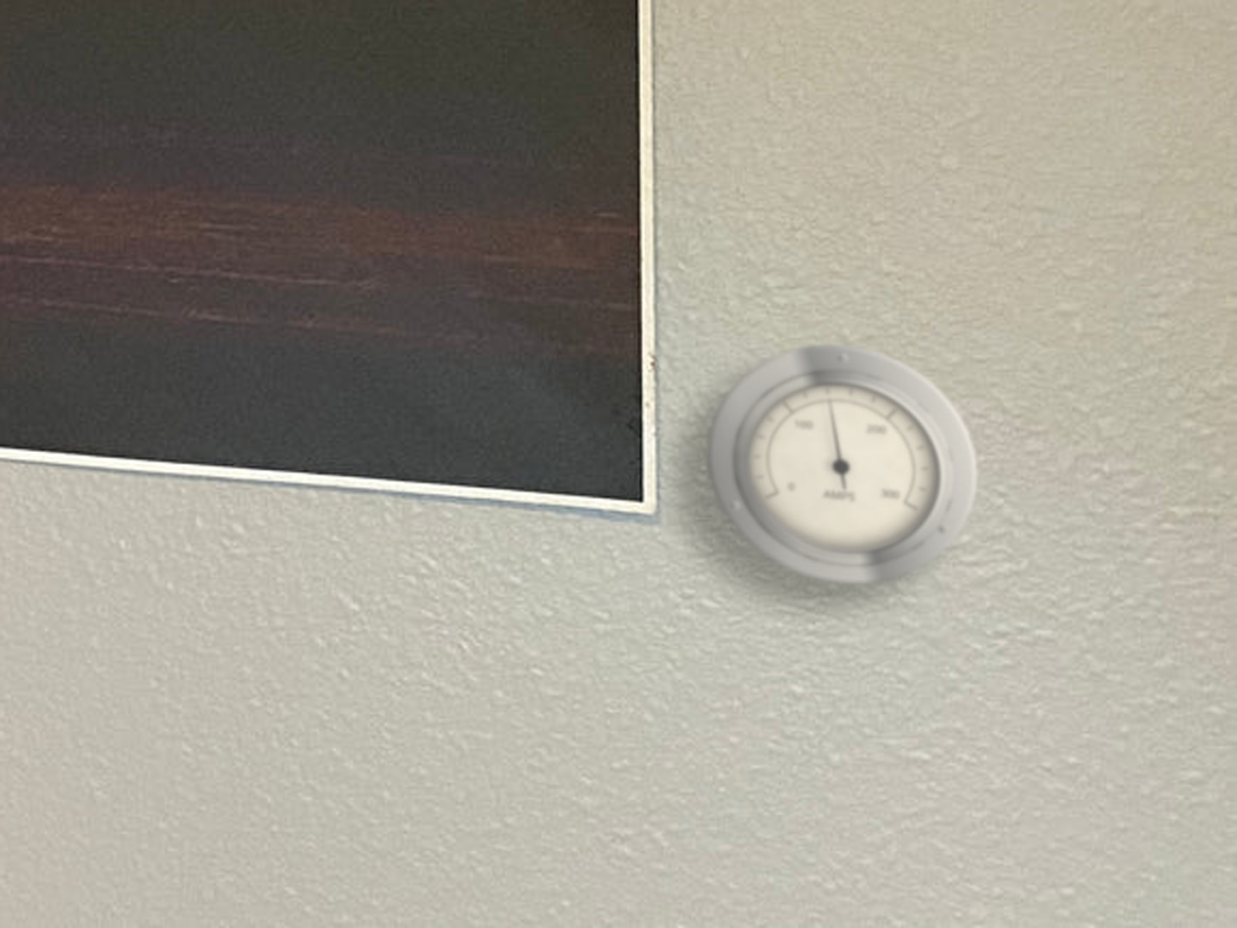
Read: {"value": 140, "unit": "A"}
